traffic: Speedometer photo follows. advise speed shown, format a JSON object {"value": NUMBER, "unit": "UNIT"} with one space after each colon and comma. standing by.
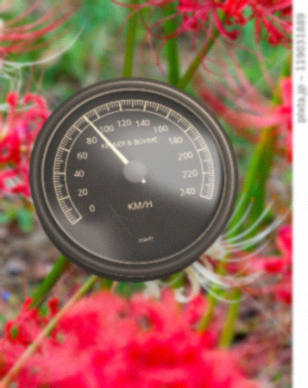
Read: {"value": 90, "unit": "km/h"}
